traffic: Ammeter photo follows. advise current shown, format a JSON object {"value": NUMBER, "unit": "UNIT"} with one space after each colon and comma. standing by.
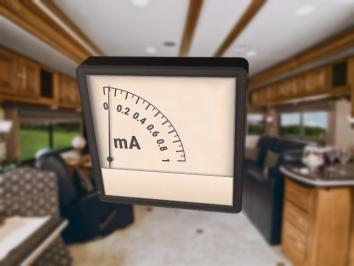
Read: {"value": 0.05, "unit": "mA"}
